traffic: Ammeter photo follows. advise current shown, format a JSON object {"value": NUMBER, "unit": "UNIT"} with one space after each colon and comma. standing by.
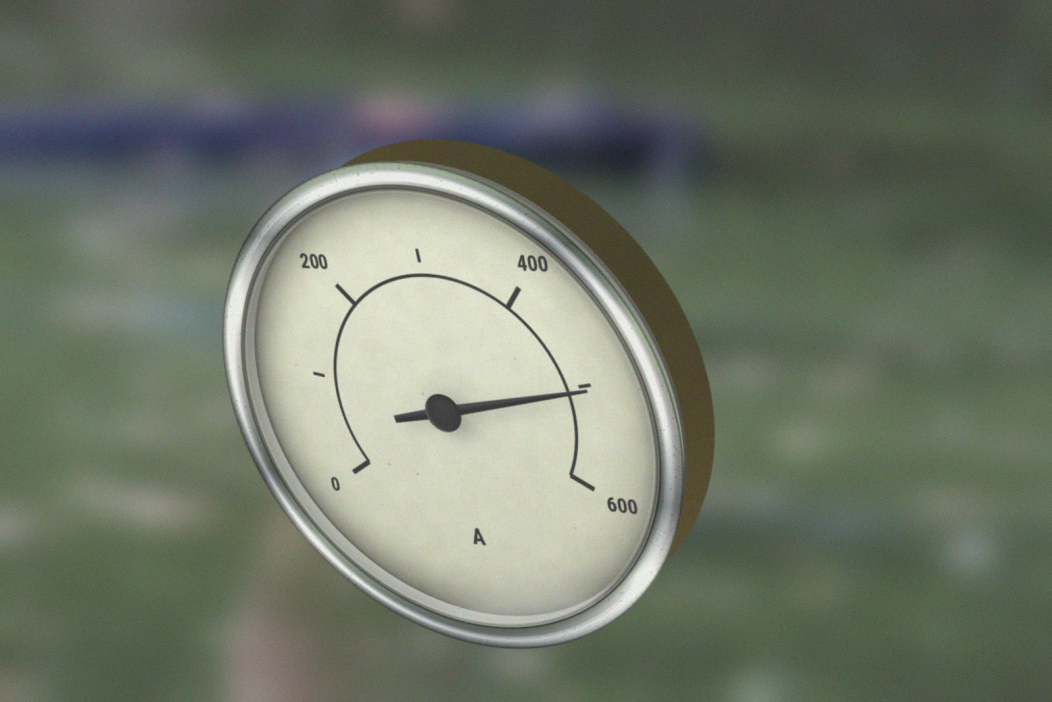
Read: {"value": 500, "unit": "A"}
